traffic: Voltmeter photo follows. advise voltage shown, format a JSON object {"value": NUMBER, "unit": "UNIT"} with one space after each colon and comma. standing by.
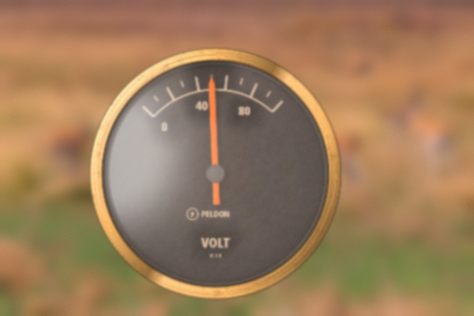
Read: {"value": 50, "unit": "V"}
